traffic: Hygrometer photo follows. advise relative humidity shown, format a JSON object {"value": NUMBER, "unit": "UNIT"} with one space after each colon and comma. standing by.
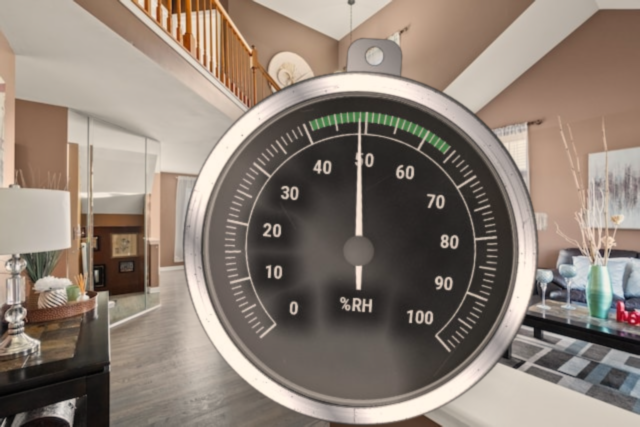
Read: {"value": 49, "unit": "%"}
